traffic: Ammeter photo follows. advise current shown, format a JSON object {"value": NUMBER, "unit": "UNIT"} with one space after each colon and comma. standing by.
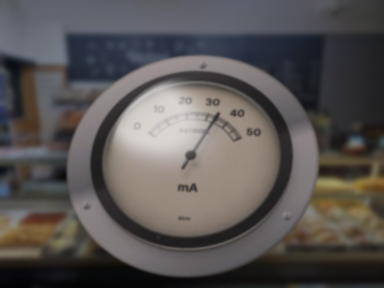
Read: {"value": 35, "unit": "mA"}
